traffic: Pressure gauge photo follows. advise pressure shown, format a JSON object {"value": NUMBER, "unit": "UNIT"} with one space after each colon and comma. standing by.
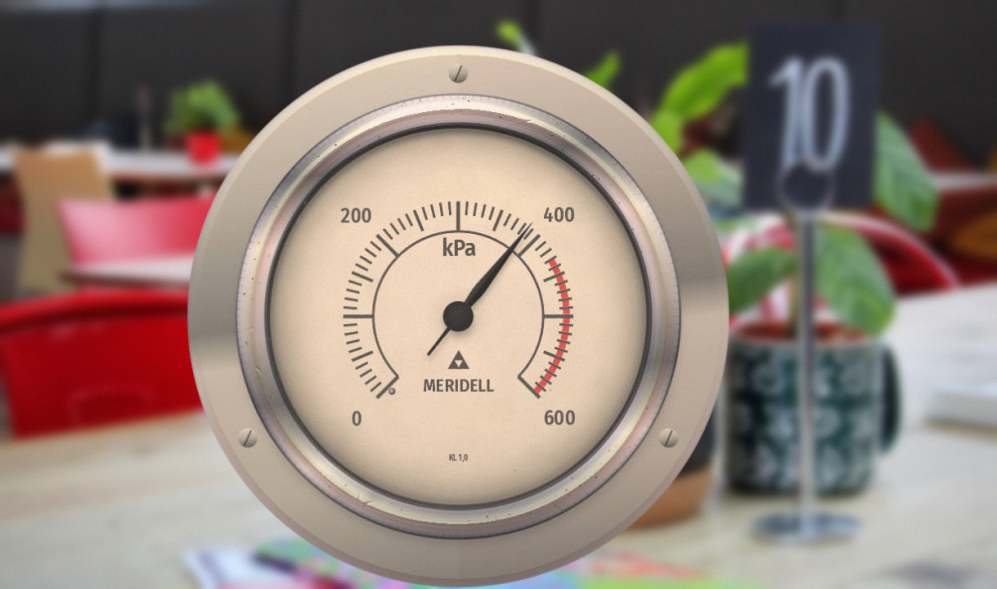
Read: {"value": 385, "unit": "kPa"}
